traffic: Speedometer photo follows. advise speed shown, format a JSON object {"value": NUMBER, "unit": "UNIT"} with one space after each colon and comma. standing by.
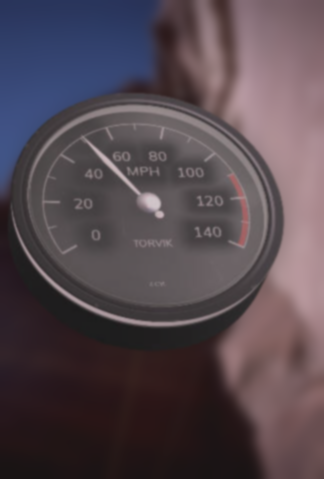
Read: {"value": 50, "unit": "mph"}
